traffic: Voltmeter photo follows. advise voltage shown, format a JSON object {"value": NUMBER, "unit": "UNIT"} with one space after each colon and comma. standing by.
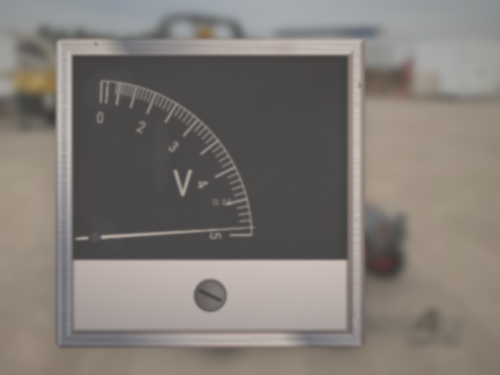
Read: {"value": 4.9, "unit": "V"}
